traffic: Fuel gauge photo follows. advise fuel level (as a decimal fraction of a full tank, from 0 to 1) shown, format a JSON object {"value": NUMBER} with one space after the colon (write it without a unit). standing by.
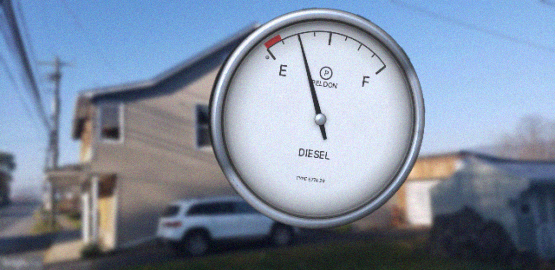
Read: {"value": 0.25}
